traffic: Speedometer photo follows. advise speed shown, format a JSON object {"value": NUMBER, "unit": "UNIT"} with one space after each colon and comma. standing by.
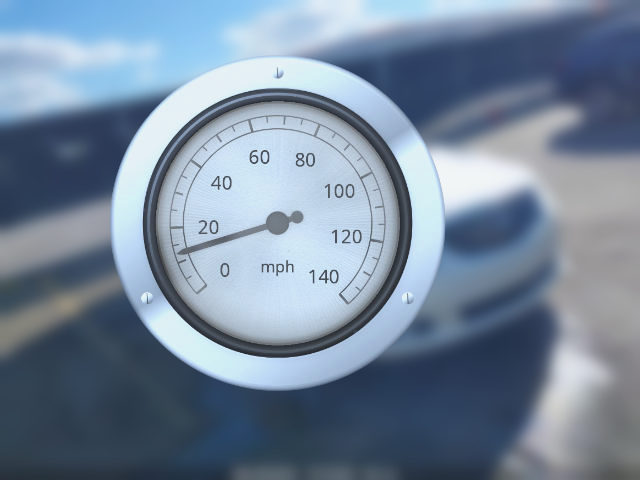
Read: {"value": 12.5, "unit": "mph"}
